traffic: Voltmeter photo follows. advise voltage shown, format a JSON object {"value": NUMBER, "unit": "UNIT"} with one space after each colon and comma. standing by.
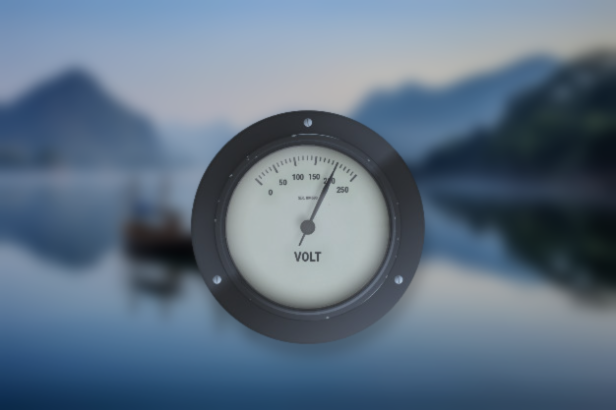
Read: {"value": 200, "unit": "V"}
